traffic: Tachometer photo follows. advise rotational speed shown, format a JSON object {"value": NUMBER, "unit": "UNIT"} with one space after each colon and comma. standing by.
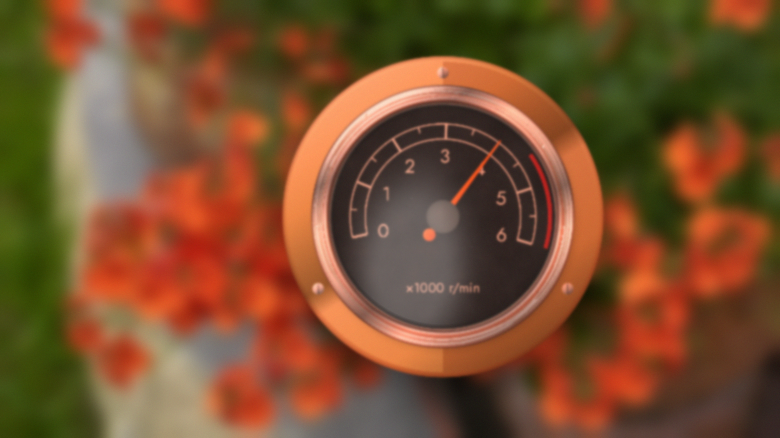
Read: {"value": 4000, "unit": "rpm"}
